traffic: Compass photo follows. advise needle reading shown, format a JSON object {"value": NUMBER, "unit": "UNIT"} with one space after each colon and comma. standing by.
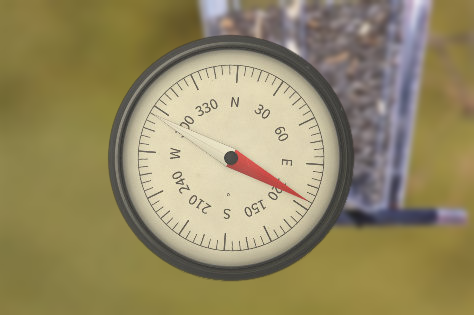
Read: {"value": 115, "unit": "°"}
